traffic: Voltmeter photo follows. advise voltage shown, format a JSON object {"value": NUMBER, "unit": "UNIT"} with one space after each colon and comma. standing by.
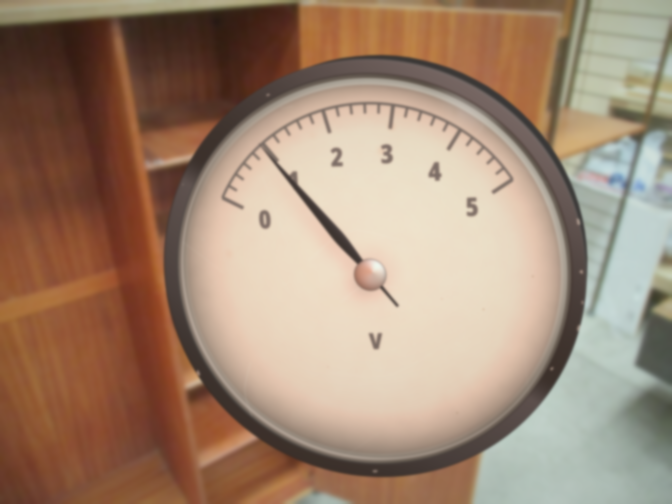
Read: {"value": 1, "unit": "V"}
